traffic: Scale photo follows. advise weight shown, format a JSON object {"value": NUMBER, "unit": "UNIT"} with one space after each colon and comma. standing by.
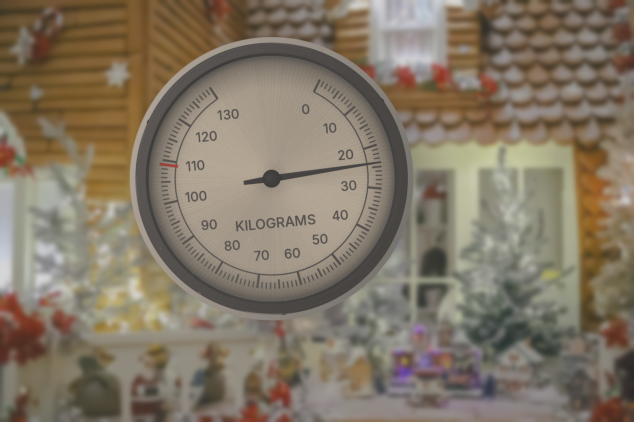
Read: {"value": 24, "unit": "kg"}
